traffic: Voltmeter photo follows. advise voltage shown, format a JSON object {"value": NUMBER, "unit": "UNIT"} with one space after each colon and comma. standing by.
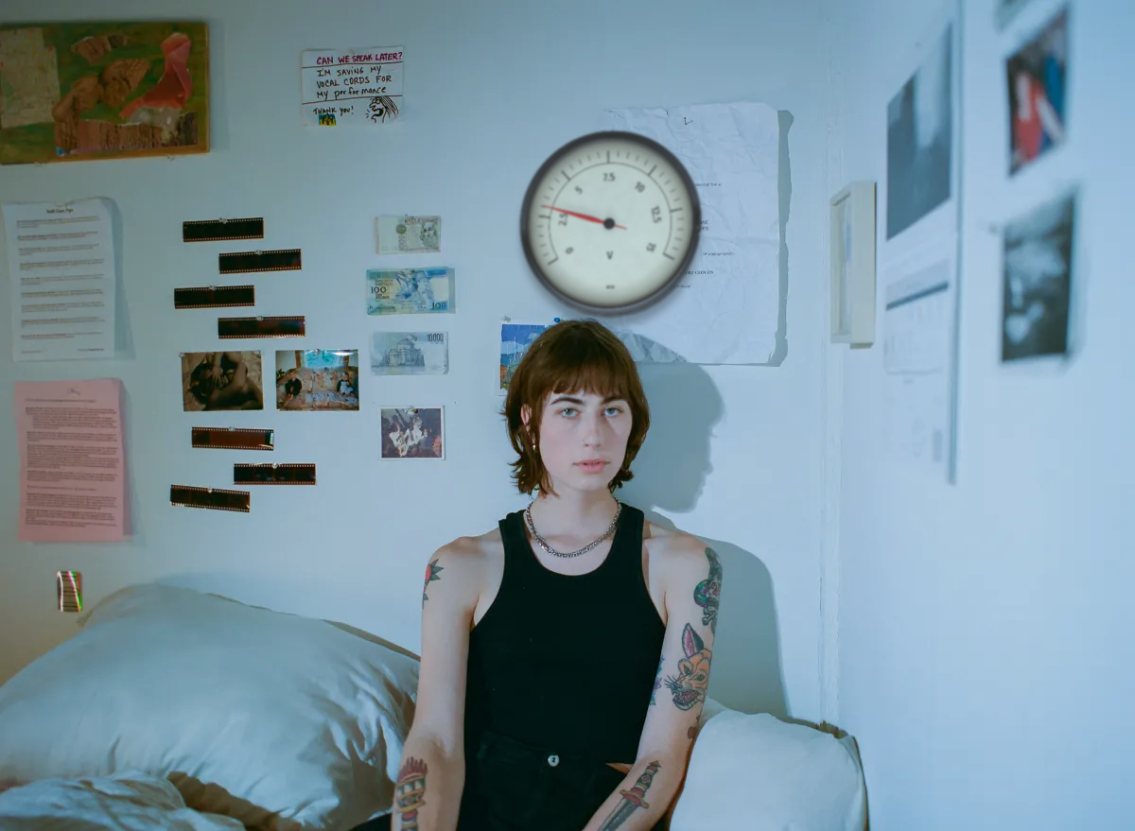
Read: {"value": 3, "unit": "V"}
